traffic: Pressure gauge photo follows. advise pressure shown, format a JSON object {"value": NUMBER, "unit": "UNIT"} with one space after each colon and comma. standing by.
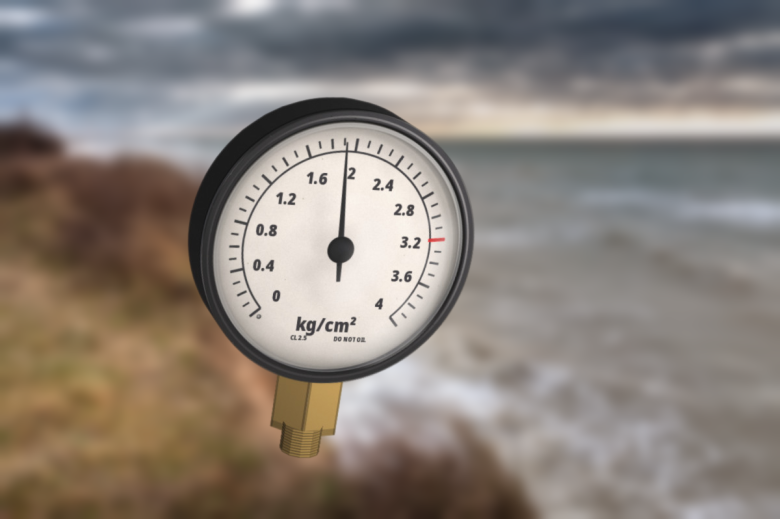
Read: {"value": 1.9, "unit": "kg/cm²"}
